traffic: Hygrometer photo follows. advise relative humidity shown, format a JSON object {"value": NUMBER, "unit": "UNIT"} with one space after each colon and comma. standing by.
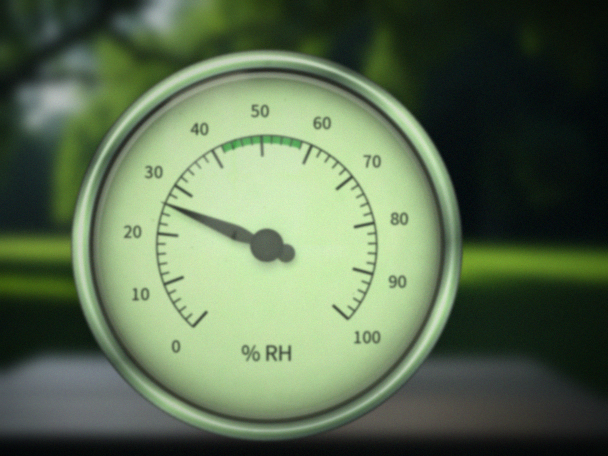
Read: {"value": 26, "unit": "%"}
